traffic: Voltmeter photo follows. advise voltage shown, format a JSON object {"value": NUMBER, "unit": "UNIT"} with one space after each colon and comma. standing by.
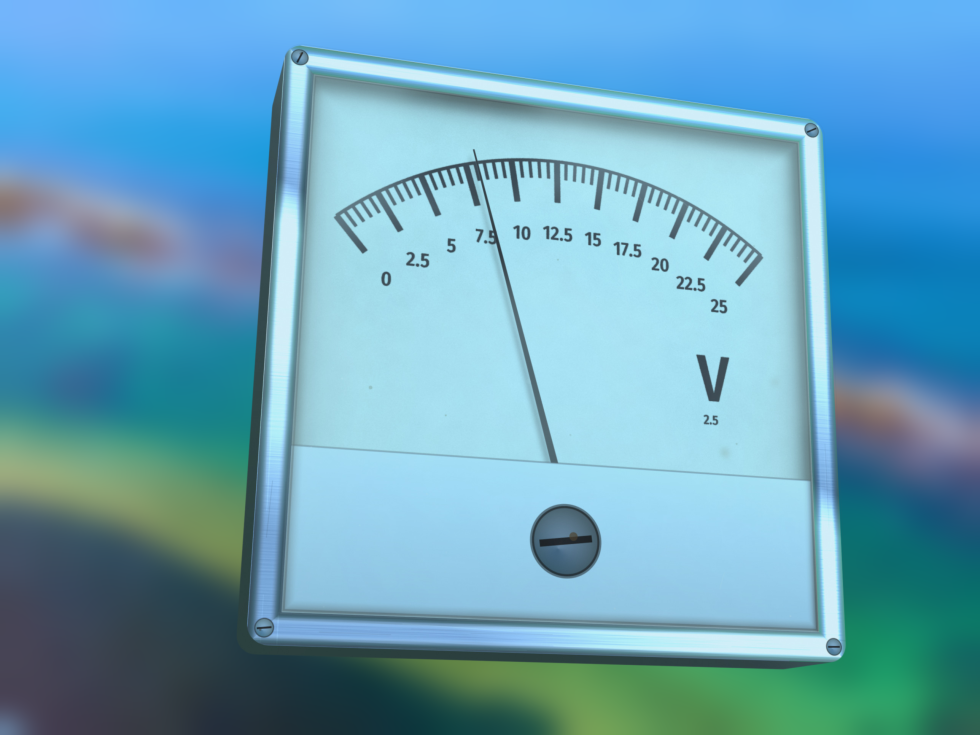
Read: {"value": 8, "unit": "V"}
